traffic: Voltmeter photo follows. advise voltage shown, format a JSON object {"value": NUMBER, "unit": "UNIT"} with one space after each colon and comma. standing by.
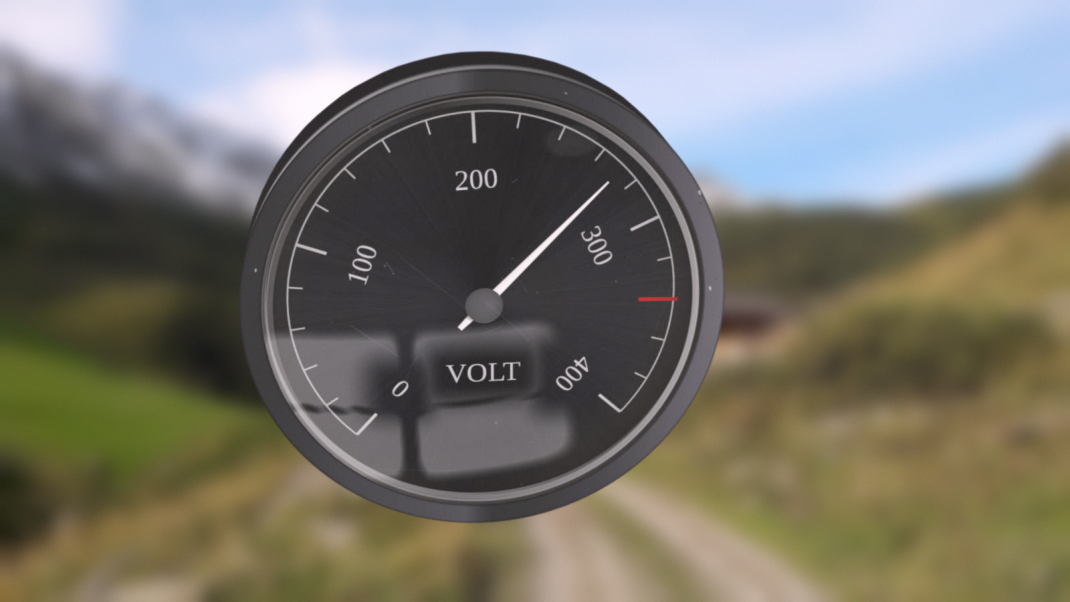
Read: {"value": 270, "unit": "V"}
